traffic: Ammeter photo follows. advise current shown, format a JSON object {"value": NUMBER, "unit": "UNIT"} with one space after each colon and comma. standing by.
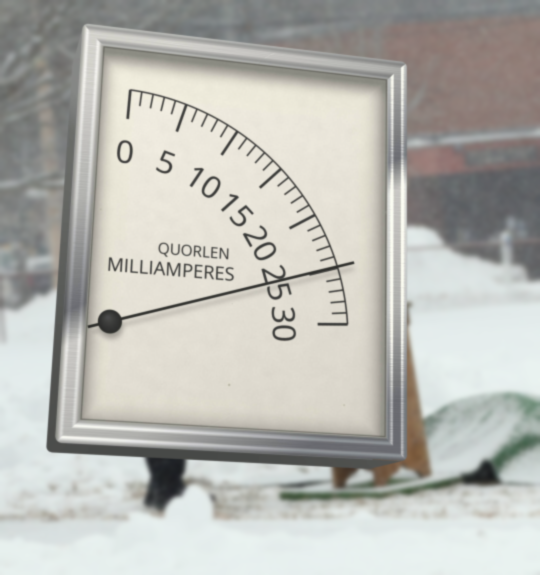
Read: {"value": 25, "unit": "mA"}
